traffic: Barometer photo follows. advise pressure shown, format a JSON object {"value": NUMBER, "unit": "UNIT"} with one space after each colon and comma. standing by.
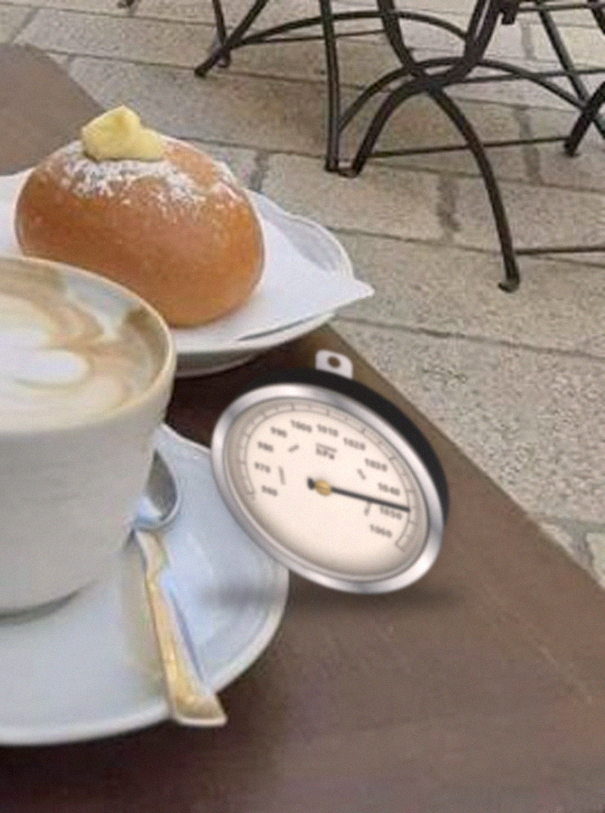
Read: {"value": 1045, "unit": "hPa"}
